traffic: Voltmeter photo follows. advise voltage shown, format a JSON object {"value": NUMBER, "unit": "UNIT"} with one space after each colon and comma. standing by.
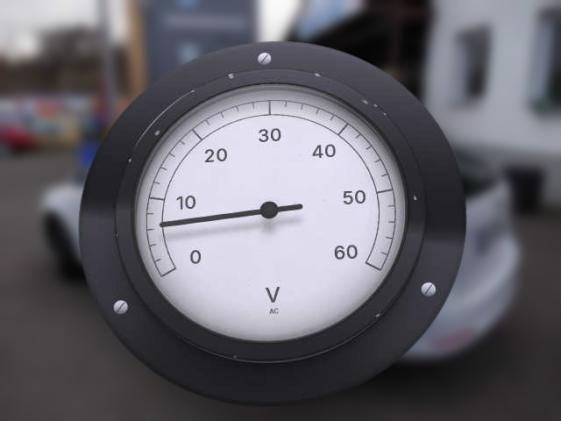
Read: {"value": 6, "unit": "V"}
